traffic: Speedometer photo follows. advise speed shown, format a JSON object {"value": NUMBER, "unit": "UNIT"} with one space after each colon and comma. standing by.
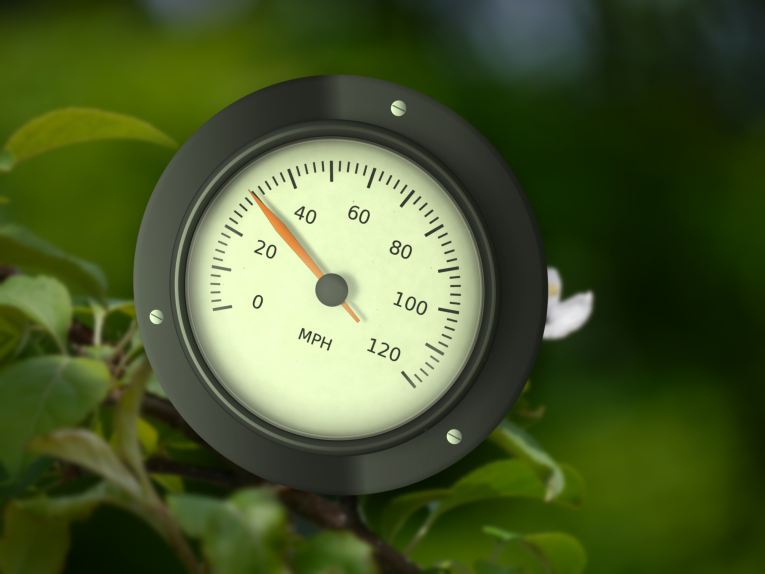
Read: {"value": 30, "unit": "mph"}
